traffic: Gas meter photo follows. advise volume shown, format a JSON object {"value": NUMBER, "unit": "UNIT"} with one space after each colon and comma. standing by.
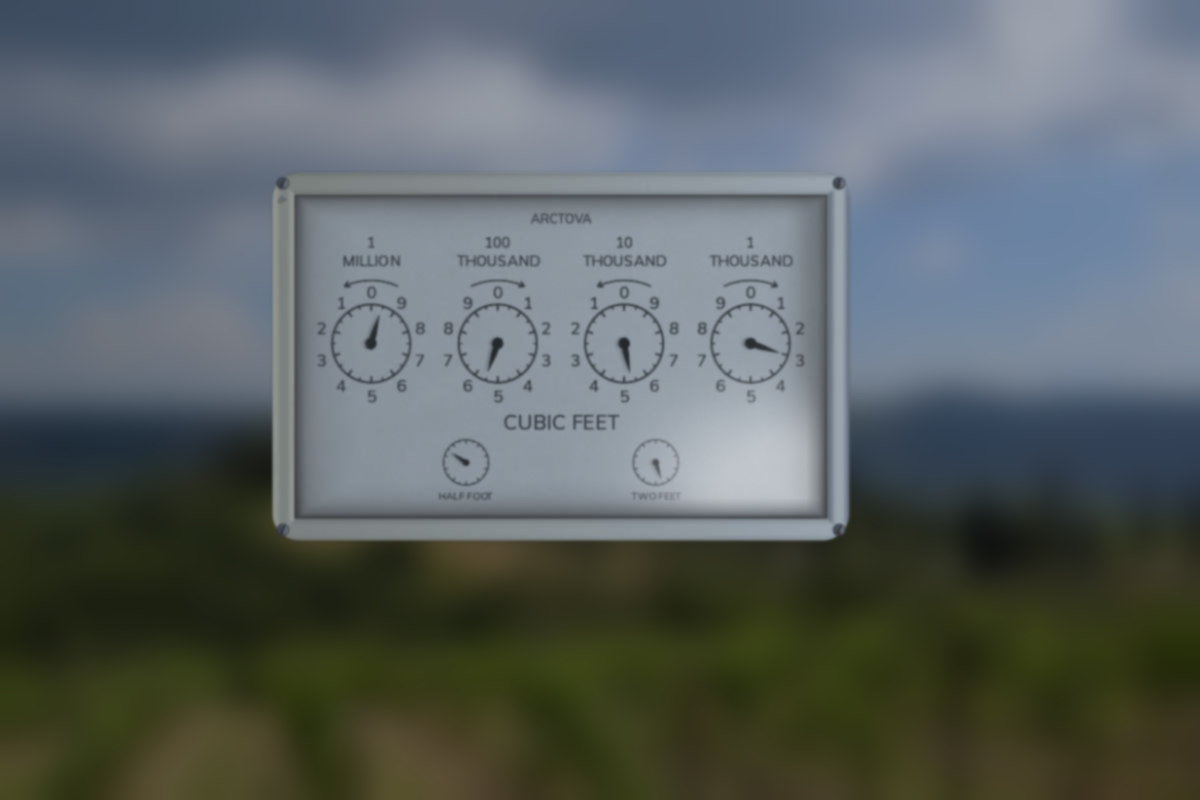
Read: {"value": 955300, "unit": "ft³"}
